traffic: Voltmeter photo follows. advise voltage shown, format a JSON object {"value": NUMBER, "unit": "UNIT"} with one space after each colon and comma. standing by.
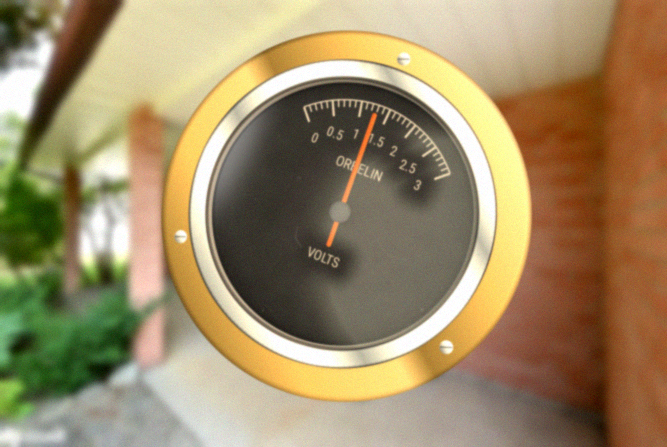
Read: {"value": 1.3, "unit": "V"}
